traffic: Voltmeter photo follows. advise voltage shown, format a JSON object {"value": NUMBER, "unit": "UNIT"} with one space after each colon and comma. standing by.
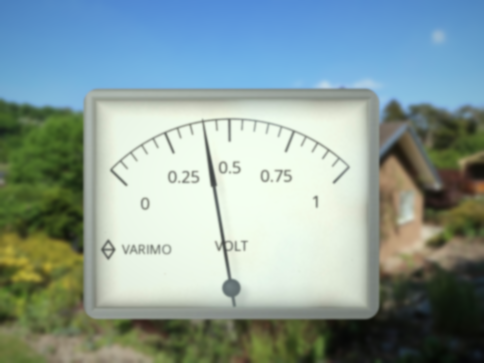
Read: {"value": 0.4, "unit": "V"}
